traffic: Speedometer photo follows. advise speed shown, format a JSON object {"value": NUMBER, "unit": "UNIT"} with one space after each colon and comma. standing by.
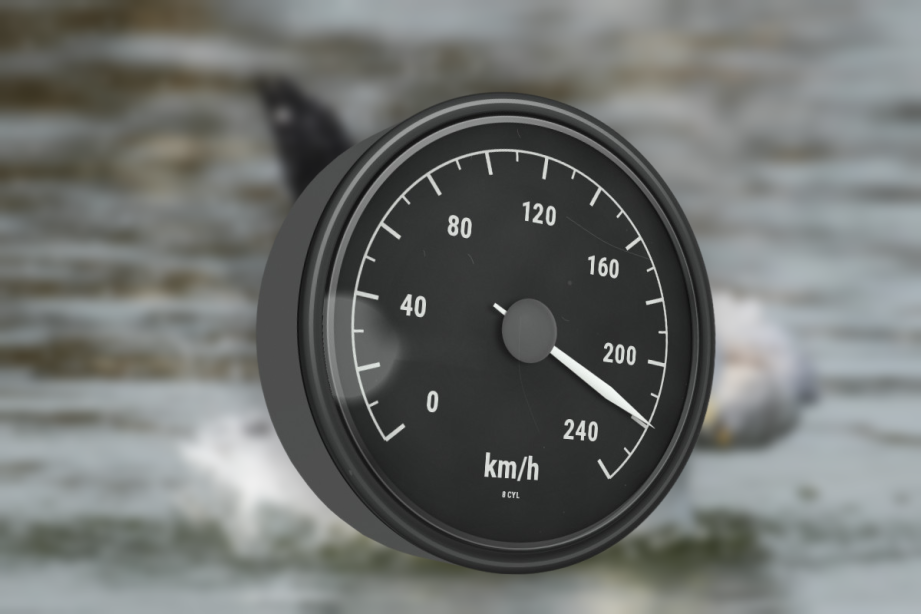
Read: {"value": 220, "unit": "km/h"}
